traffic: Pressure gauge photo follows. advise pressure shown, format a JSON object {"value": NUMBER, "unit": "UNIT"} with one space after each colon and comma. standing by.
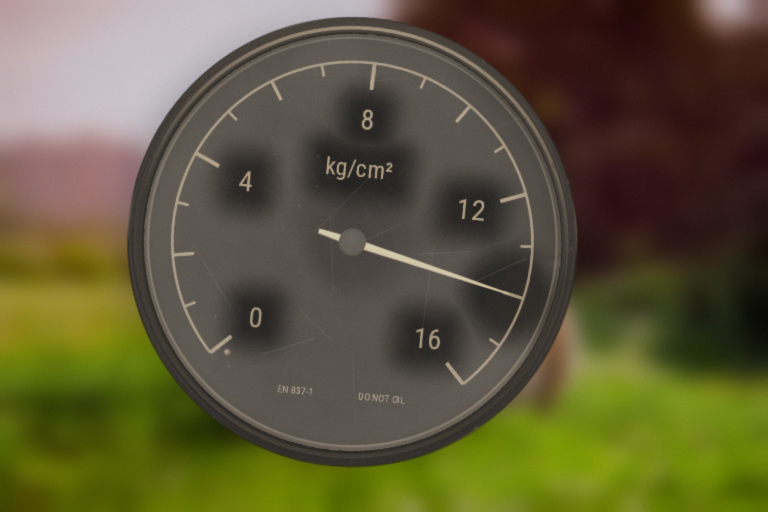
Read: {"value": 14, "unit": "kg/cm²"}
